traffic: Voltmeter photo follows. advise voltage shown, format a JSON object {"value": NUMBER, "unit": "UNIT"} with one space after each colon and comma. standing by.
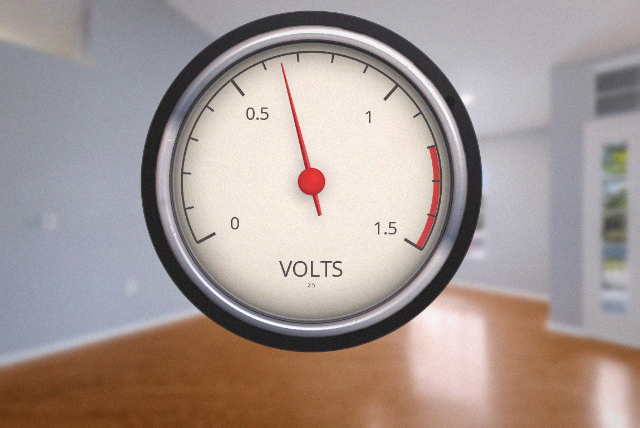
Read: {"value": 0.65, "unit": "V"}
